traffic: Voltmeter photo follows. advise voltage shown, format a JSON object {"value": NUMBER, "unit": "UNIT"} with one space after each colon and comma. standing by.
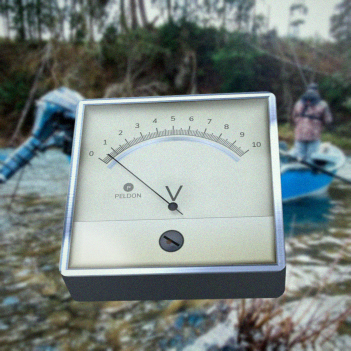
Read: {"value": 0.5, "unit": "V"}
